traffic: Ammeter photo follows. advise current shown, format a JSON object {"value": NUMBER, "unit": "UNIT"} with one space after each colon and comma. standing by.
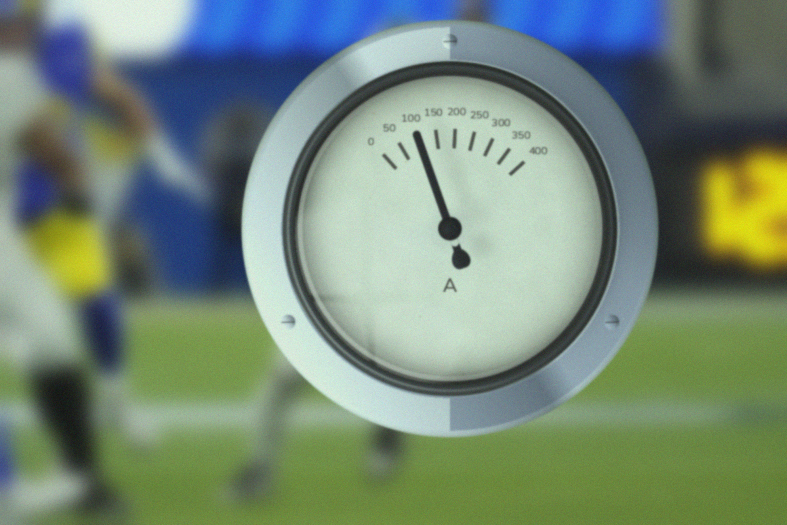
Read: {"value": 100, "unit": "A"}
